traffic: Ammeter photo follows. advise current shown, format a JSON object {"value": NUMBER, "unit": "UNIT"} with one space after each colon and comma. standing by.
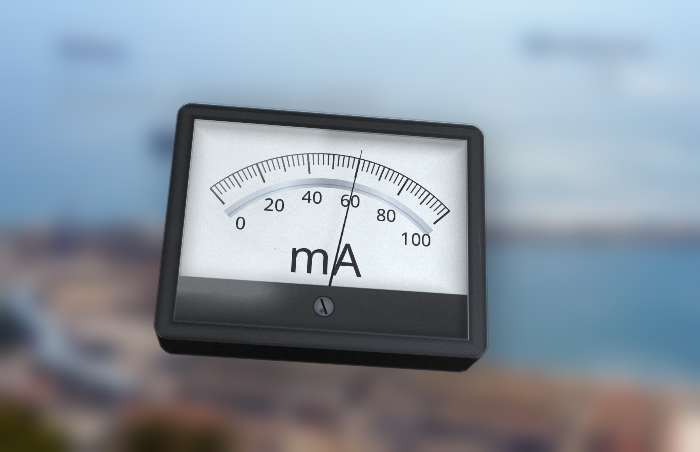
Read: {"value": 60, "unit": "mA"}
